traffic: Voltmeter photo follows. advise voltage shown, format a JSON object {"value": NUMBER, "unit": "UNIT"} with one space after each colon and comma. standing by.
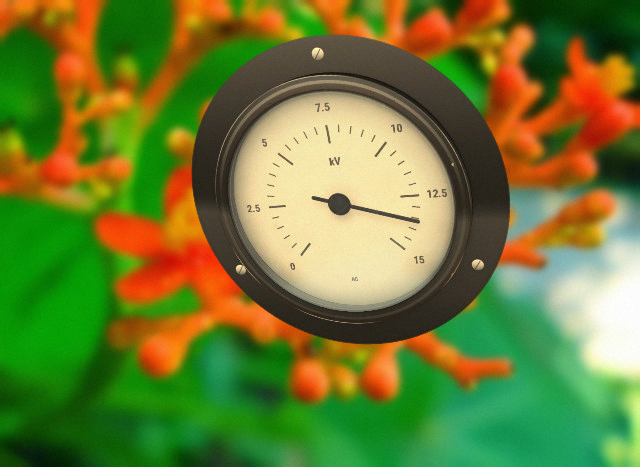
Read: {"value": 13.5, "unit": "kV"}
